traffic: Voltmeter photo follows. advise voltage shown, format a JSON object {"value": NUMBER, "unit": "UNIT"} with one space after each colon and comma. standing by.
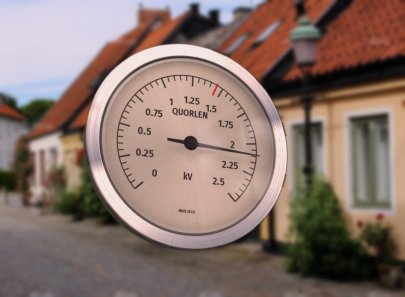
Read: {"value": 2.1, "unit": "kV"}
